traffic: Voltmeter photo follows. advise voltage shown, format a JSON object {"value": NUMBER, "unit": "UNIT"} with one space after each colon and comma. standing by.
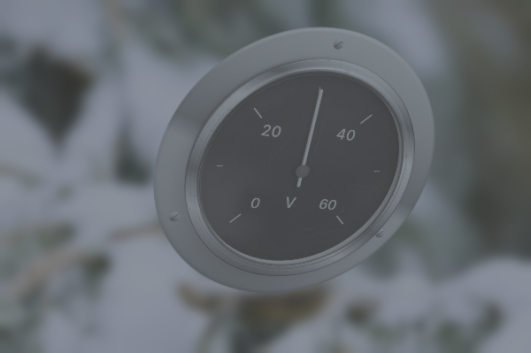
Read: {"value": 30, "unit": "V"}
